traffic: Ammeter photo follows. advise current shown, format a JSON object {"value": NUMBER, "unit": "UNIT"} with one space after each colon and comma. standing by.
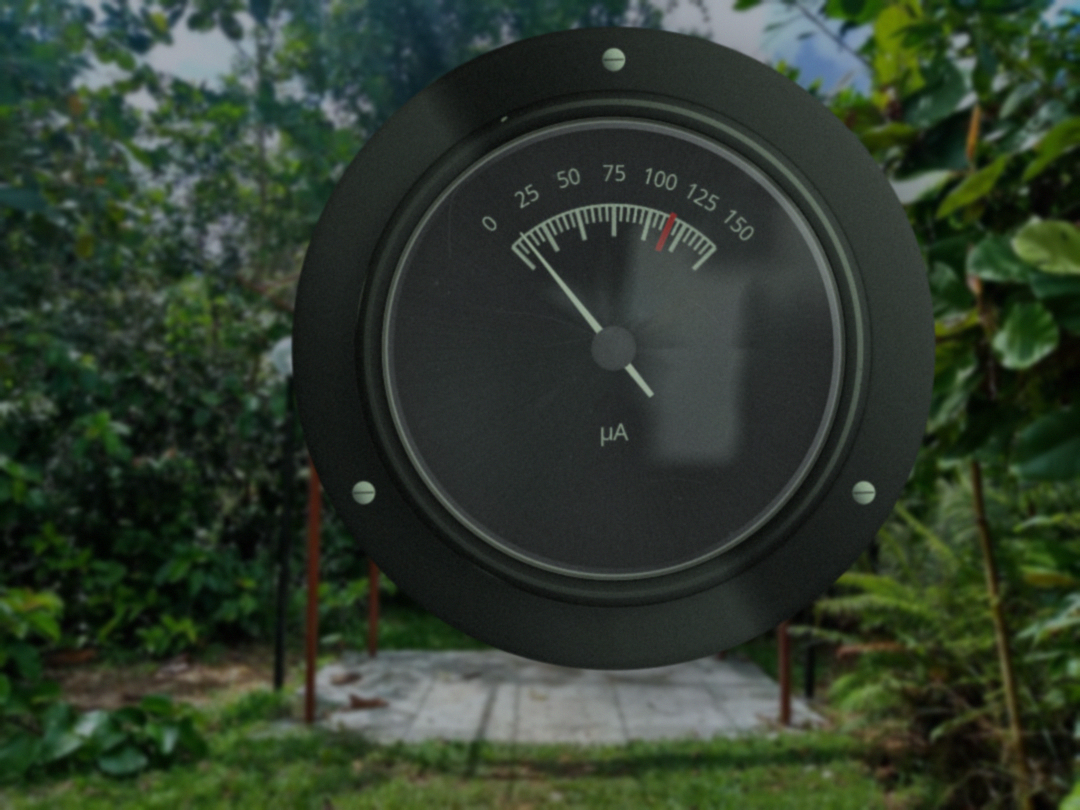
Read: {"value": 10, "unit": "µA"}
